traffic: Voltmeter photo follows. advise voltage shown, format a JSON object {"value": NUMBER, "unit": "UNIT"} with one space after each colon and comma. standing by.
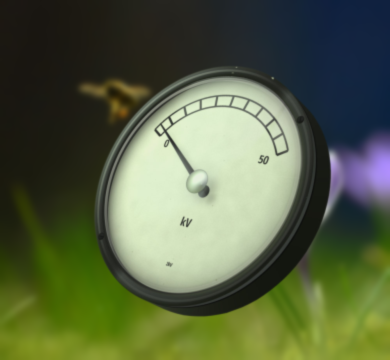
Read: {"value": 2.5, "unit": "kV"}
